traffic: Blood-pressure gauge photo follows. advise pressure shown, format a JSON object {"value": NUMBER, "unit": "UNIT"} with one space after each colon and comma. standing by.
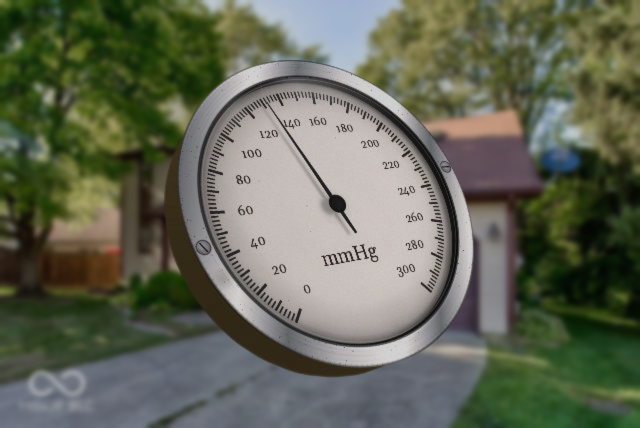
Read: {"value": 130, "unit": "mmHg"}
